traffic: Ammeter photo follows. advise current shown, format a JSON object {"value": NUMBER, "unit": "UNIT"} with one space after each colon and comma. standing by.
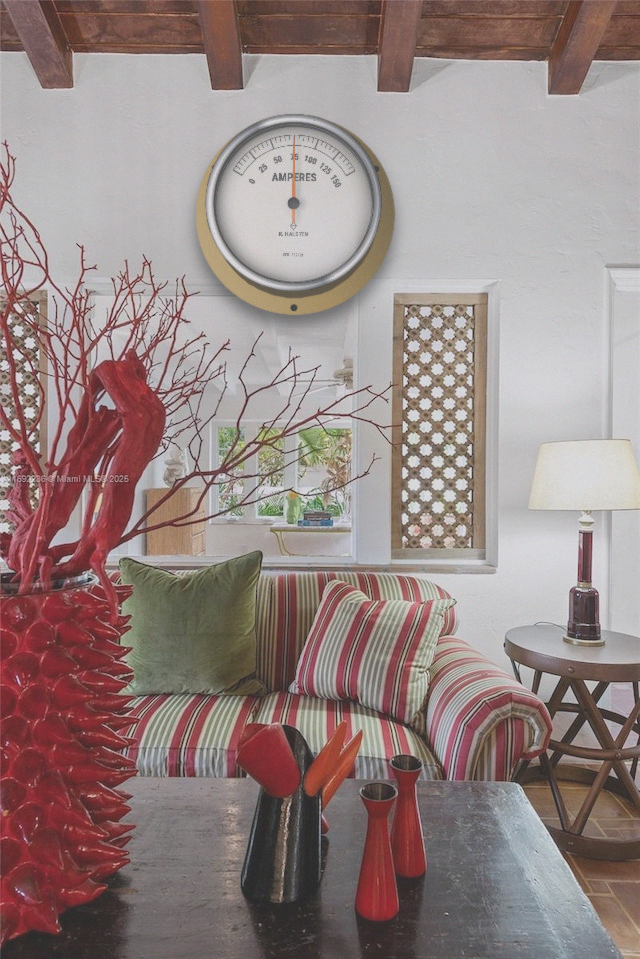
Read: {"value": 75, "unit": "A"}
